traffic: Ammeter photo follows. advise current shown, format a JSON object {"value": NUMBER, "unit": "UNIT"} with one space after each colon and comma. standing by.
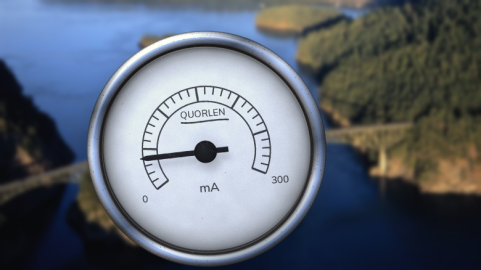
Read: {"value": 40, "unit": "mA"}
